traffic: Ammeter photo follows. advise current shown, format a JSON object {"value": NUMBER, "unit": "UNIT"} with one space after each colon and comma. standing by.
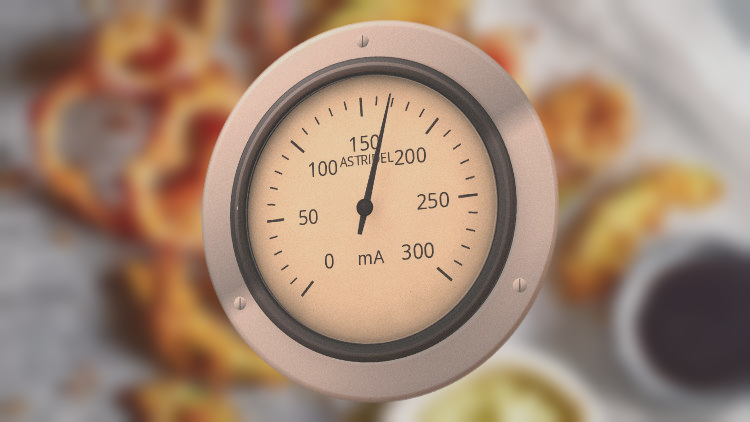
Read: {"value": 170, "unit": "mA"}
